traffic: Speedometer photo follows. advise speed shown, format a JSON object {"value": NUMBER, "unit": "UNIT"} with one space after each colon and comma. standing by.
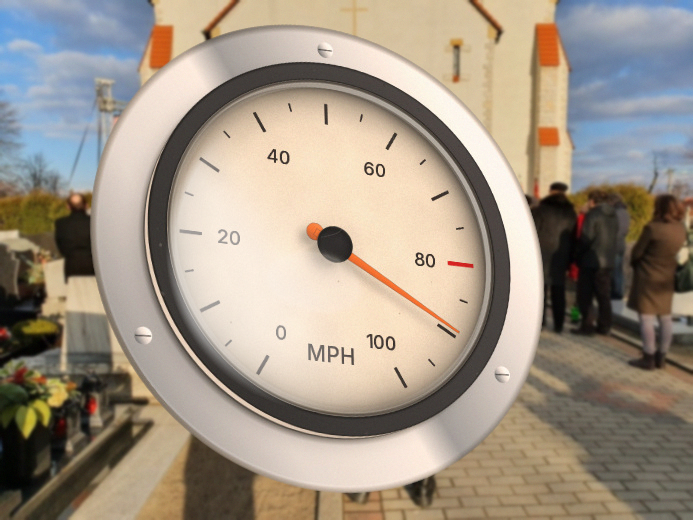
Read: {"value": 90, "unit": "mph"}
